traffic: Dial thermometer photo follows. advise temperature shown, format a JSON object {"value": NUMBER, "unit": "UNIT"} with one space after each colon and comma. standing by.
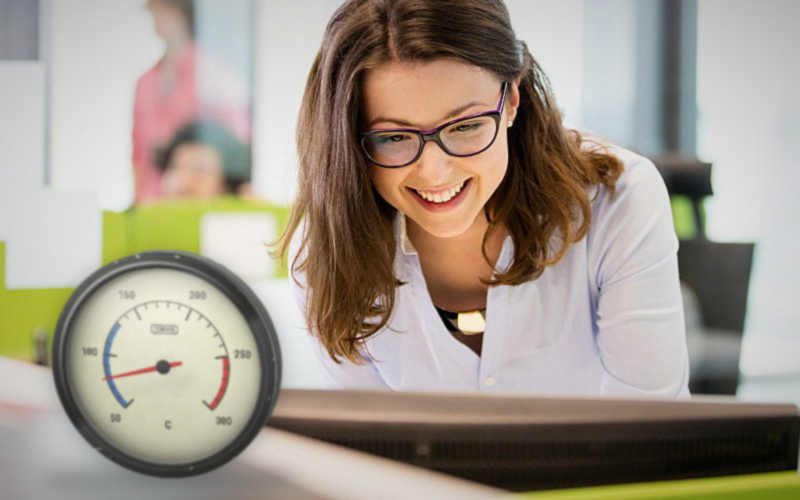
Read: {"value": 80, "unit": "°C"}
